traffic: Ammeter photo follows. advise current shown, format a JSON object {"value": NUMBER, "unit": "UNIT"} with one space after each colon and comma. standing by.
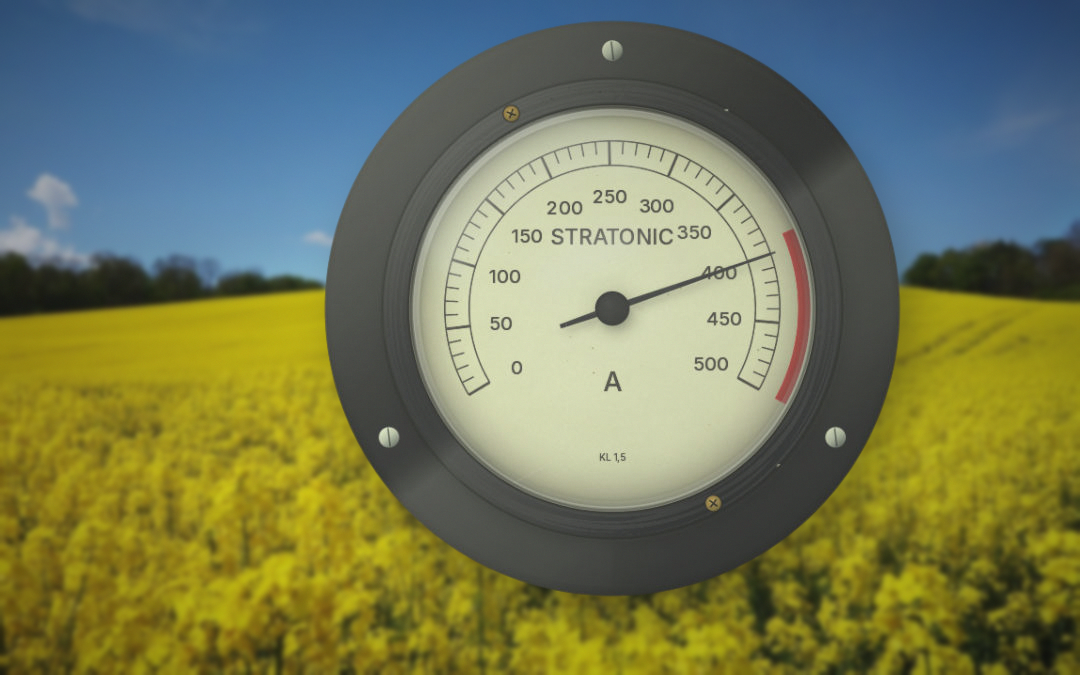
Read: {"value": 400, "unit": "A"}
